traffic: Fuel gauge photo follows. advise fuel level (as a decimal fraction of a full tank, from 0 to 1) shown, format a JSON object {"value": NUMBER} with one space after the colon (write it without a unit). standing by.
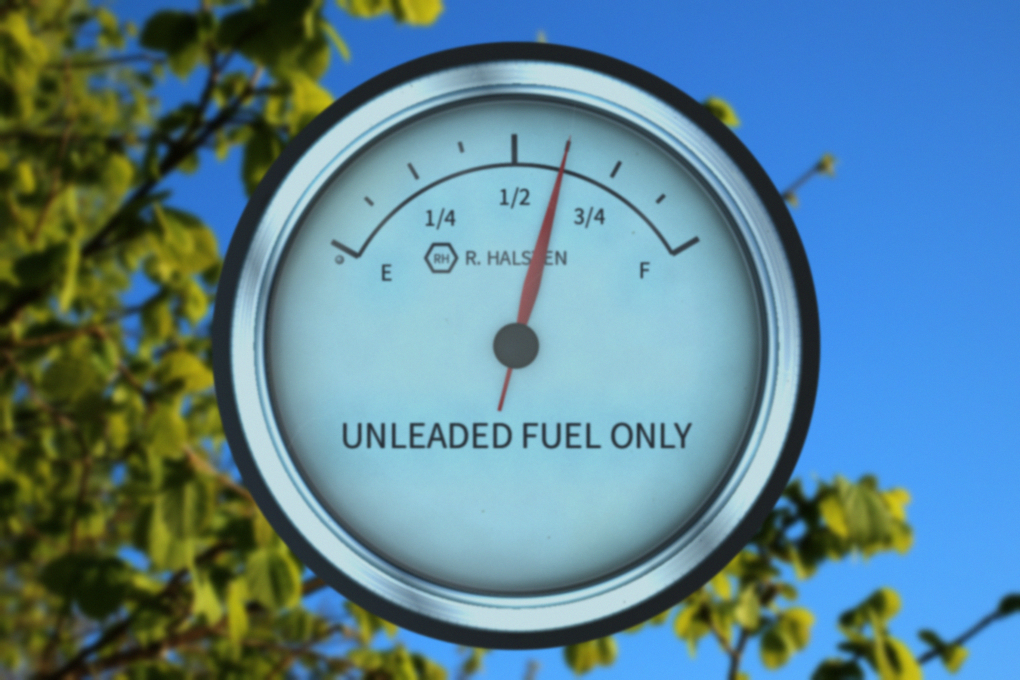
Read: {"value": 0.625}
